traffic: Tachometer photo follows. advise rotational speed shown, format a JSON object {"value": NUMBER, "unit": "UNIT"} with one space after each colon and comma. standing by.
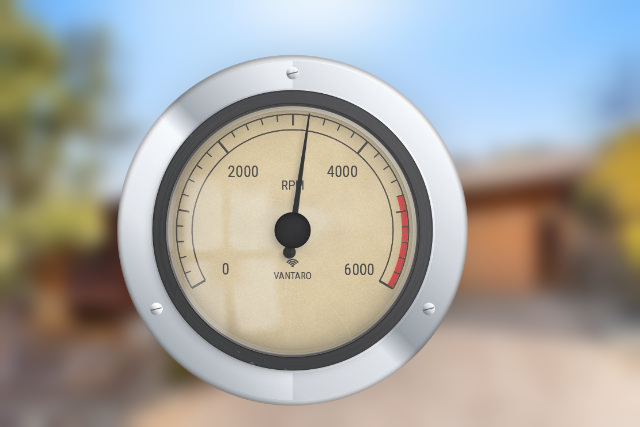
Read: {"value": 3200, "unit": "rpm"}
